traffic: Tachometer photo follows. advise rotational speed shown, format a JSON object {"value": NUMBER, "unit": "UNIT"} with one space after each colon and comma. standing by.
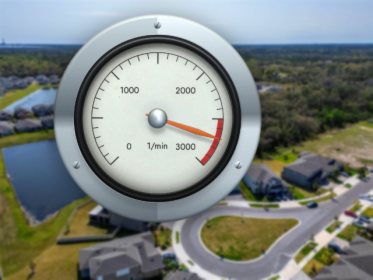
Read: {"value": 2700, "unit": "rpm"}
